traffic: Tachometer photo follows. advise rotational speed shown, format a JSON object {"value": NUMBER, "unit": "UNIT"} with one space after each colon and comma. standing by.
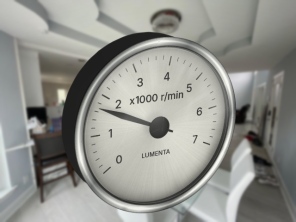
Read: {"value": 1700, "unit": "rpm"}
